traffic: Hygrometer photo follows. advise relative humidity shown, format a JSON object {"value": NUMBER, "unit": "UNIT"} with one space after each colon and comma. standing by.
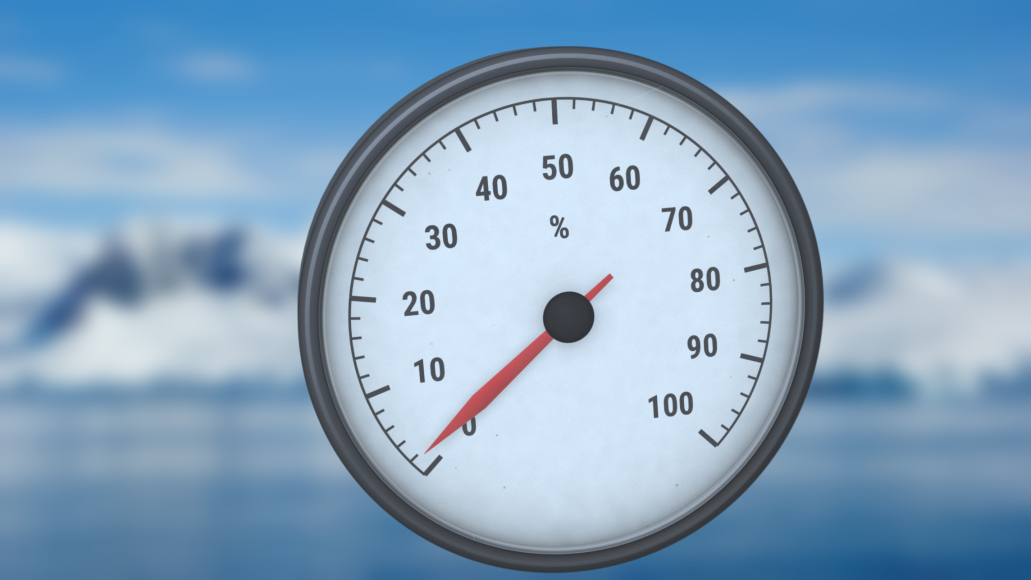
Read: {"value": 2, "unit": "%"}
